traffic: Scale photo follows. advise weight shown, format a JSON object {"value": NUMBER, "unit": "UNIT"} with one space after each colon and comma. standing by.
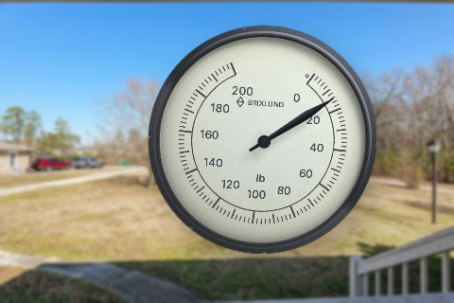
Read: {"value": 14, "unit": "lb"}
